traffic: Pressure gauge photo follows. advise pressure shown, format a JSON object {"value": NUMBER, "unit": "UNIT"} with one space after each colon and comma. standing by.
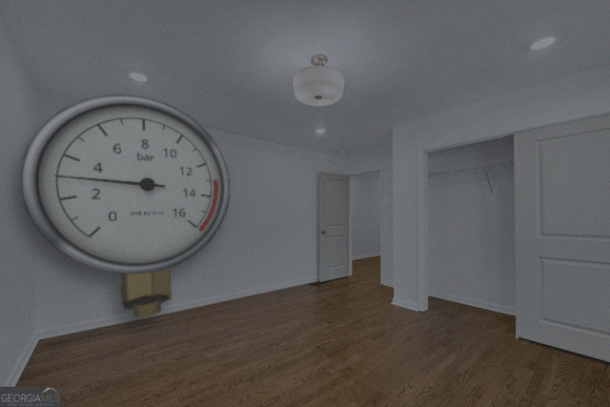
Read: {"value": 3, "unit": "bar"}
